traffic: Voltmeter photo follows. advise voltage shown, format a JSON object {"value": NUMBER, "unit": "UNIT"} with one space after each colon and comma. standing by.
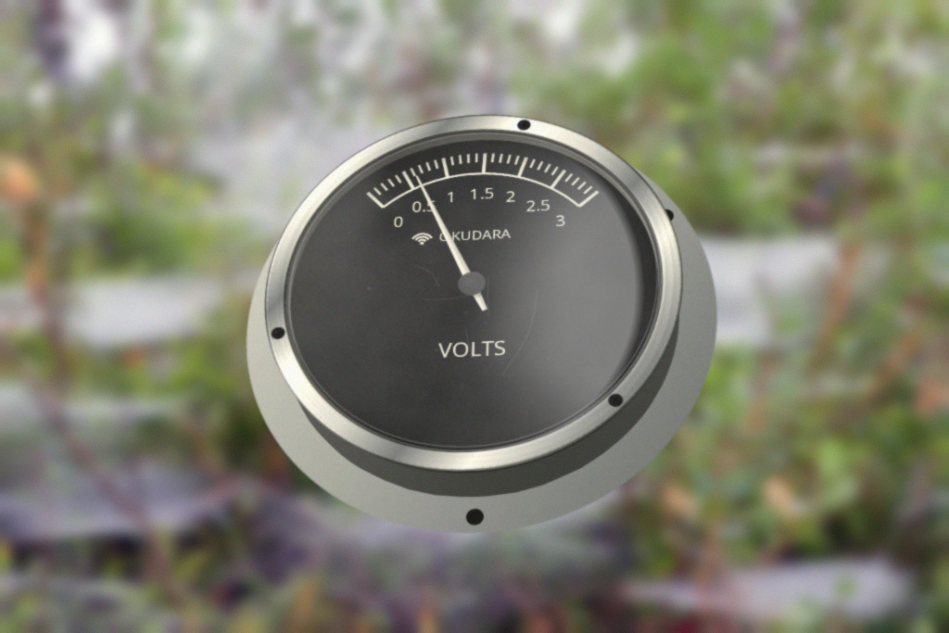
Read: {"value": 0.6, "unit": "V"}
